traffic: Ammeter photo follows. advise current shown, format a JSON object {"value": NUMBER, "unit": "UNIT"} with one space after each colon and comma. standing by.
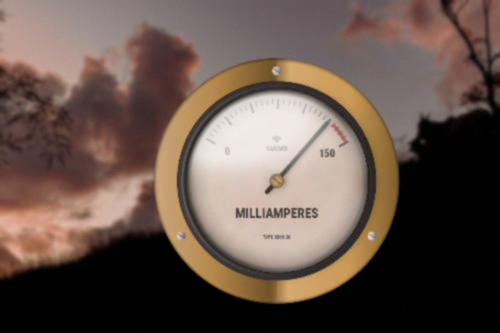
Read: {"value": 125, "unit": "mA"}
